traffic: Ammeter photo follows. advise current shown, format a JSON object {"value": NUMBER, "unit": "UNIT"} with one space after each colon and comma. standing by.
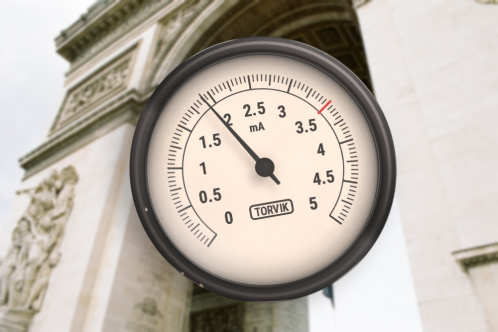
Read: {"value": 1.9, "unit": "mA"}
